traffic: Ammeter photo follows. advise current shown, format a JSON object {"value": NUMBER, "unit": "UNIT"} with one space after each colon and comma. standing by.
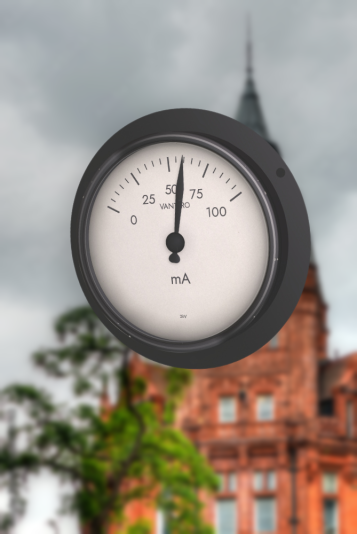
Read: {"value": 60, "unit": "mA"}
